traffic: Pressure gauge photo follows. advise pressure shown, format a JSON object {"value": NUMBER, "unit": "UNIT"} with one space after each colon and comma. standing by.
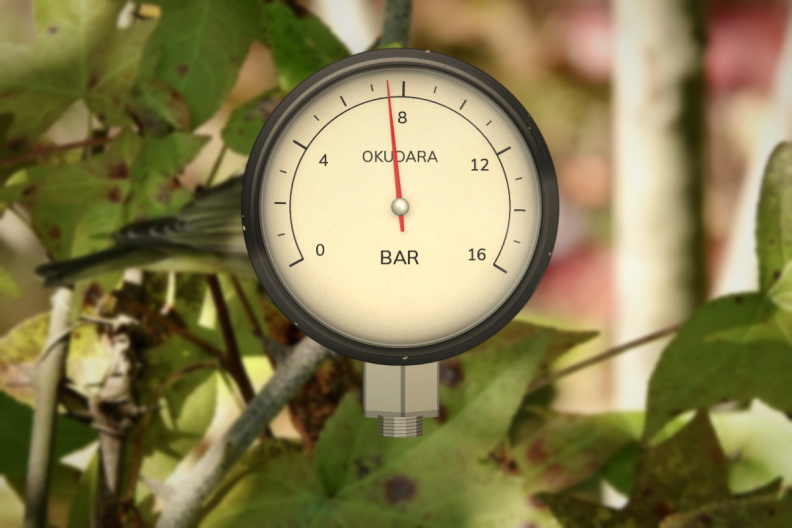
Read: {"value": 7.5, "unit": "bar"}
